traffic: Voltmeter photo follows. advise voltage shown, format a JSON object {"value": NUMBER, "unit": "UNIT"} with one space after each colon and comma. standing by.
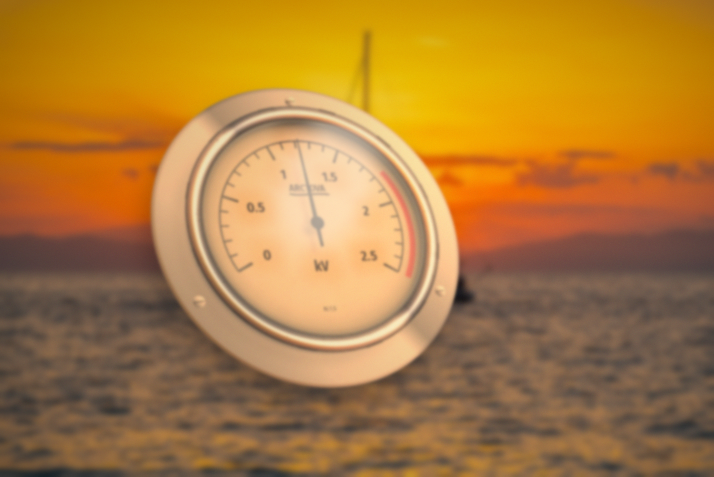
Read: {"value": 1.2, "unit": "kV"}
